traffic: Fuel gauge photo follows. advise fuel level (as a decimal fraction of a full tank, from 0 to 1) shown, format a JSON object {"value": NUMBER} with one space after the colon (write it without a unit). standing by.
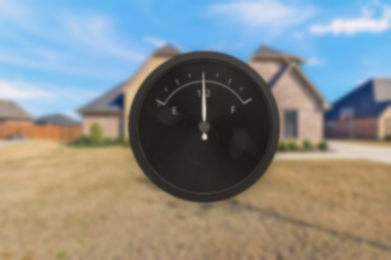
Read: {"value": 0.5}
